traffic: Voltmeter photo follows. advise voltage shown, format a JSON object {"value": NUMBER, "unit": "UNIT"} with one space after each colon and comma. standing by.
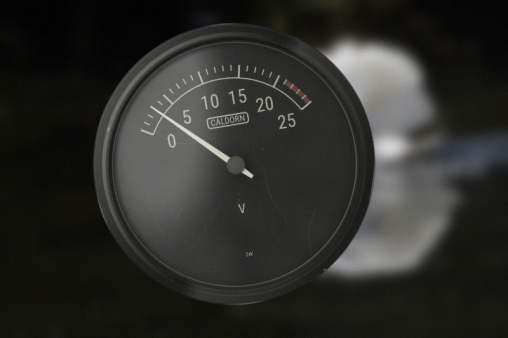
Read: {"value": 3, "unit": "V"}
